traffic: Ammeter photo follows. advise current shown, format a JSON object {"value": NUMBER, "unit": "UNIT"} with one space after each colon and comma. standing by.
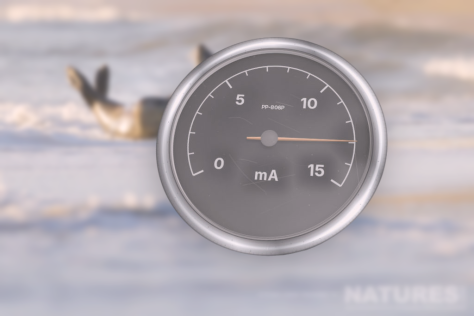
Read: {"value": 13, "unit": "mA"}
